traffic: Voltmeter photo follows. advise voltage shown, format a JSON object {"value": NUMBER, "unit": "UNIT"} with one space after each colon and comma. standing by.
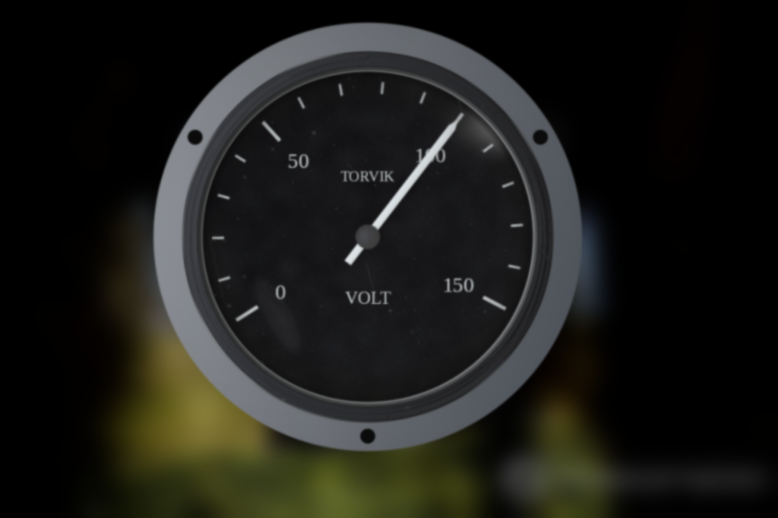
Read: {"value": 100, "unit": "V"}
